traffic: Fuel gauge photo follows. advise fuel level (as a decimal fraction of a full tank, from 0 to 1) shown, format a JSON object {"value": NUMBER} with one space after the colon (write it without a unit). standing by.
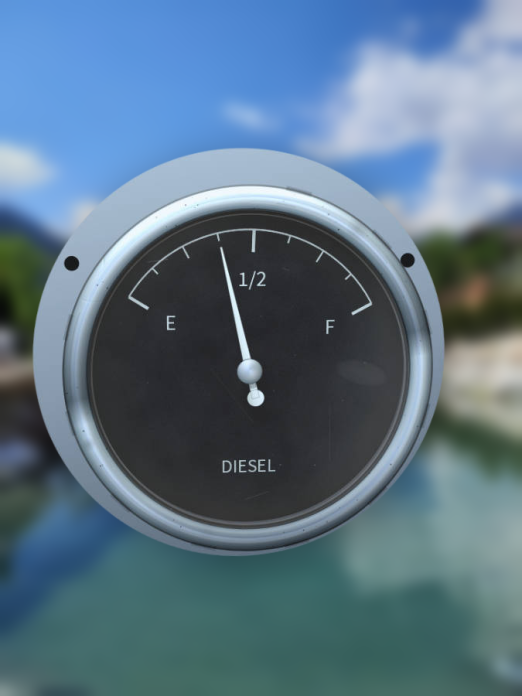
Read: {"value": 0.375}
